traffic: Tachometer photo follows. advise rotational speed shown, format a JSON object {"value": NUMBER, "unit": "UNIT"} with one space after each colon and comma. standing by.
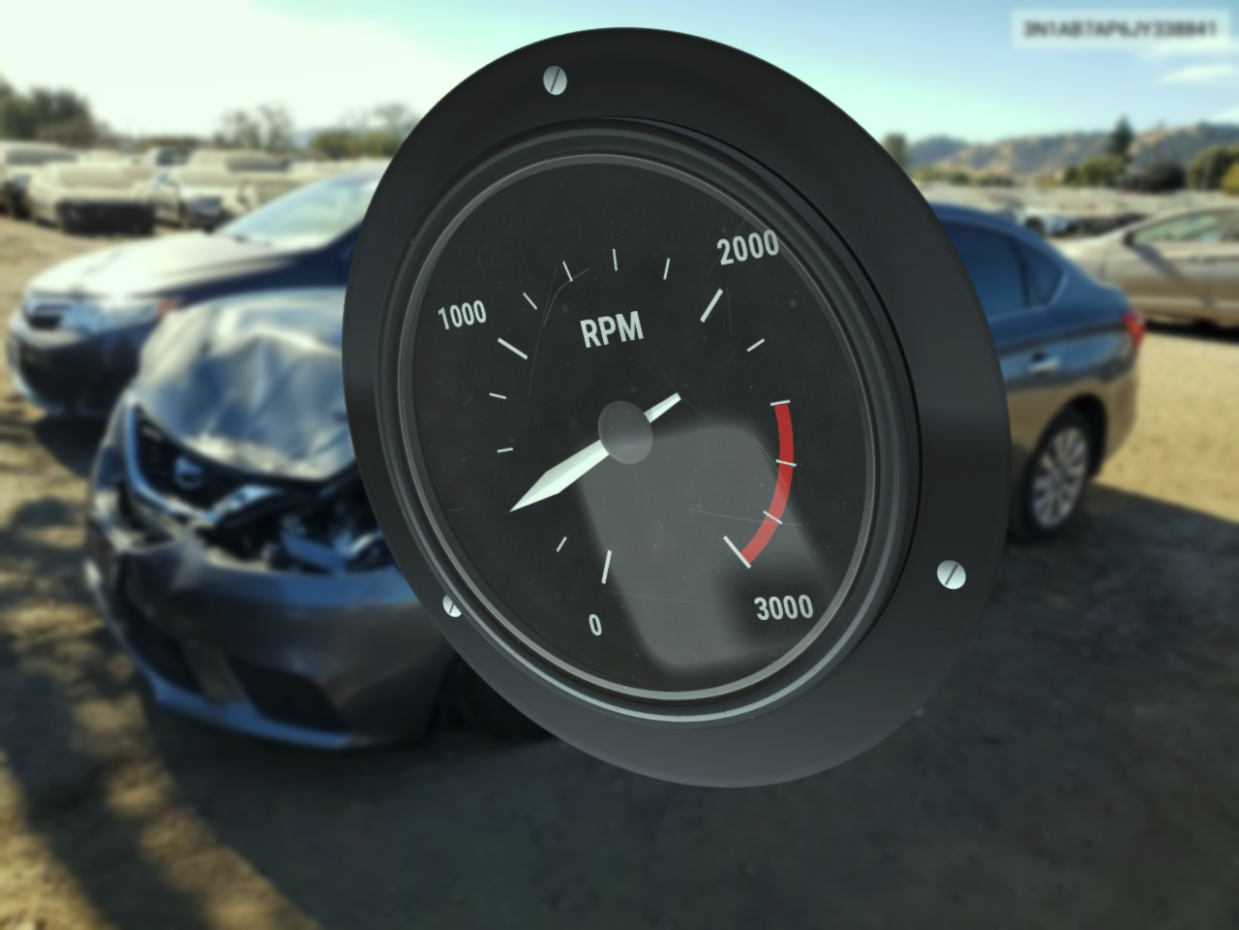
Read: {"value": 400, "unit": "rpm"}
